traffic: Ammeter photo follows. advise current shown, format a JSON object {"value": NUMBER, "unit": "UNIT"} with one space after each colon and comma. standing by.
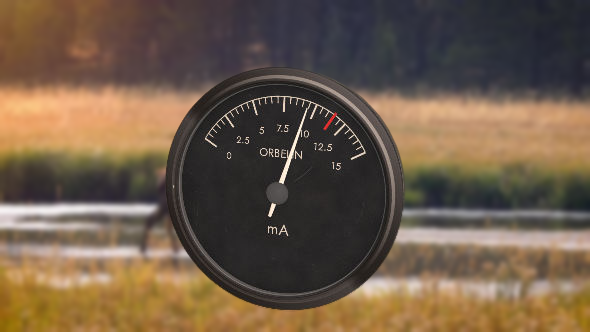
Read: {"value": 9.5, "unit": "mA"}
